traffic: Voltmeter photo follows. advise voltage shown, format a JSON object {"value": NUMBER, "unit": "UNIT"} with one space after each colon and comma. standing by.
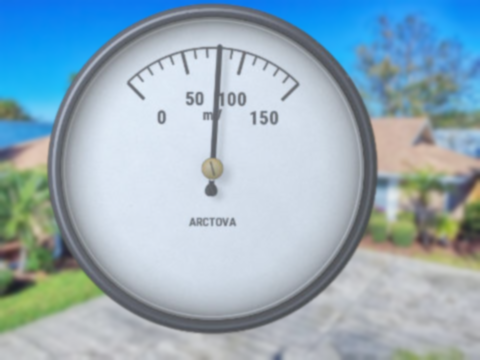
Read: {"value": 80, "unit": "mV"}
